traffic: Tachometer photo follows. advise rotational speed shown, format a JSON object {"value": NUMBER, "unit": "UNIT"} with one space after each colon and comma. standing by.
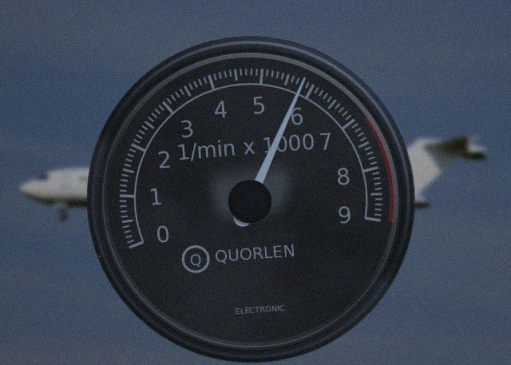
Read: {"value": 5800, "unit": "rpm"}
